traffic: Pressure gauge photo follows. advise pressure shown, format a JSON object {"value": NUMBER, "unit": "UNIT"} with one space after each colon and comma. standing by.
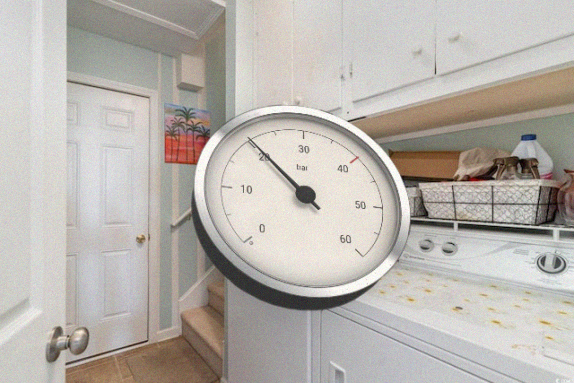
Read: {"value": 20, "unit": "bar"}
